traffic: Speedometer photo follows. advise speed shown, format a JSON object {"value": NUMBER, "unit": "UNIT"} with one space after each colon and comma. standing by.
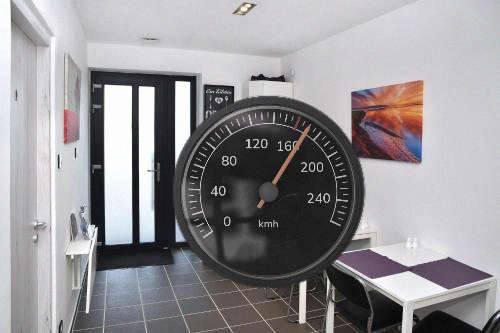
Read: {"value": 170, "unit": "km/h"}
